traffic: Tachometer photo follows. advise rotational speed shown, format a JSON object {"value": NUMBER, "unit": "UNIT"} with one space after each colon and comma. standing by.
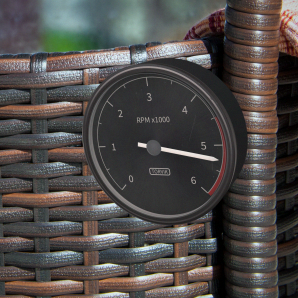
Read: {"value": 5250, "unit": "rpm"}
